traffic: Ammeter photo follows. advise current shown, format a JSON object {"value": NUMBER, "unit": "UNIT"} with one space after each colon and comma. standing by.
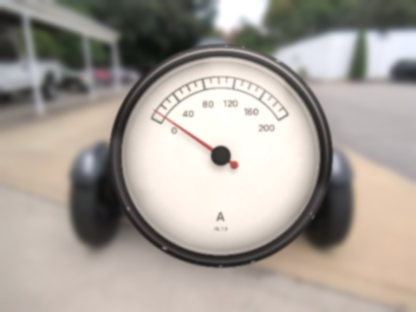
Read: {"value": 10, "unit": "A"}
